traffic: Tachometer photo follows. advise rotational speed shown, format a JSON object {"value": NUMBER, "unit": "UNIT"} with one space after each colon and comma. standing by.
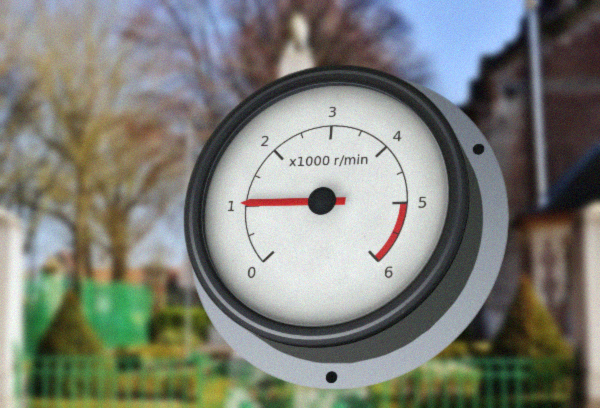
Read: {"value": 1000, "unit": "rpm"}
